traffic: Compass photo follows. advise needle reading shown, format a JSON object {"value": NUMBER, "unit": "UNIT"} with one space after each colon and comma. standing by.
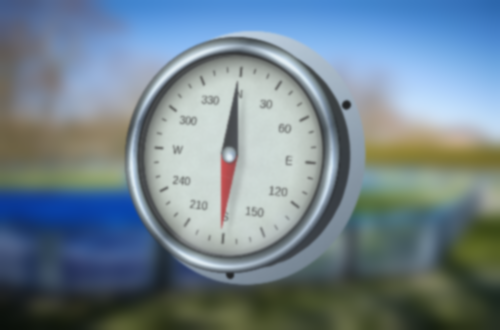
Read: {"value": 180, "unit": "°"}
